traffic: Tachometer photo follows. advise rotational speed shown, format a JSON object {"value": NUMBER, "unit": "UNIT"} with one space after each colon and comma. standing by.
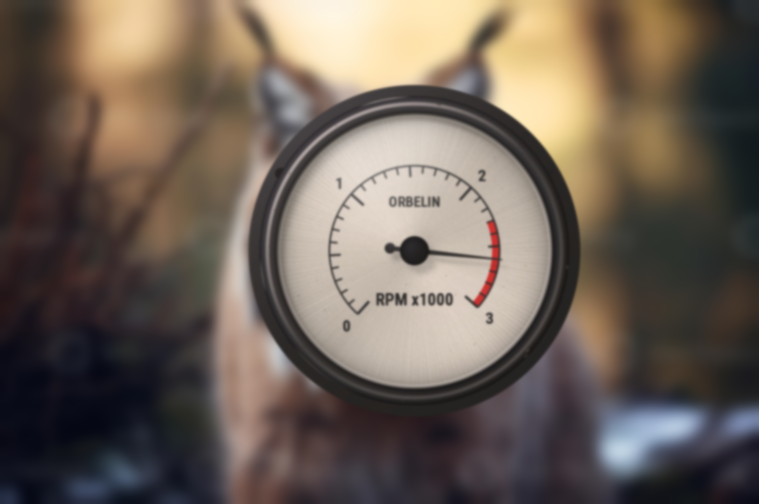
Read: {"value": 2600, "unit": "rpm"}
